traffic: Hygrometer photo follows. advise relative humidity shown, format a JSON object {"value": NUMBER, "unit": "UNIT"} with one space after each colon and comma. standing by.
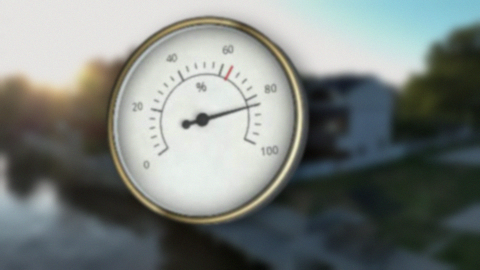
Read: {"value": 84, "unit": "%"}
